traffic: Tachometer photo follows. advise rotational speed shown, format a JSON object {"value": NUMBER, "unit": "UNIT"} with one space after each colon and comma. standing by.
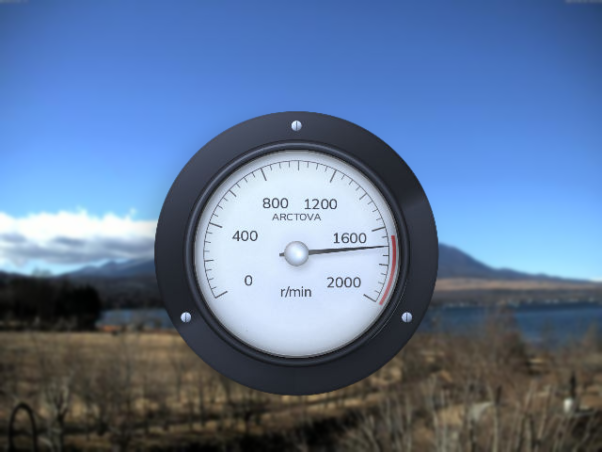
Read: {"value": 1700, "unit": "rpm"}
